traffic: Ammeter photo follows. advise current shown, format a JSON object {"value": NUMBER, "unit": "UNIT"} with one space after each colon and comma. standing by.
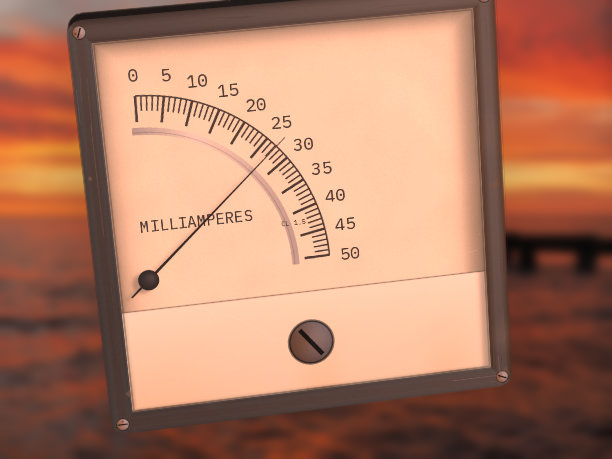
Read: {"value": 27, "unit": "mA"}
